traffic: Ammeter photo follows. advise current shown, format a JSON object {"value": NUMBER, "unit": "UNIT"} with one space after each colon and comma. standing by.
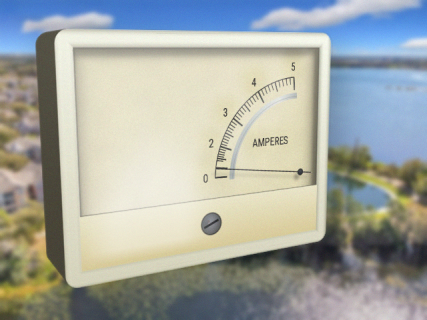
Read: {"value": 1, "unit": "A"}
